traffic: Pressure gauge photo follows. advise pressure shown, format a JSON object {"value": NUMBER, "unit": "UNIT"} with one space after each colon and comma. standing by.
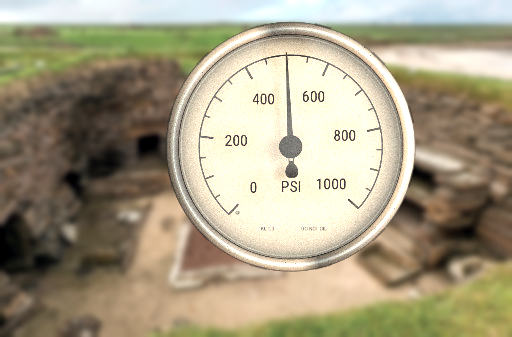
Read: {"value": 500, "unit": "psi"}
